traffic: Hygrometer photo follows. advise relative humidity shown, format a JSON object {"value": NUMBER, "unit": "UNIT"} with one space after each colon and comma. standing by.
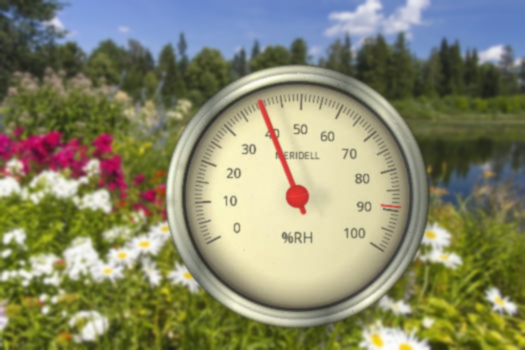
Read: {"value": 40, "unit": "%"}
